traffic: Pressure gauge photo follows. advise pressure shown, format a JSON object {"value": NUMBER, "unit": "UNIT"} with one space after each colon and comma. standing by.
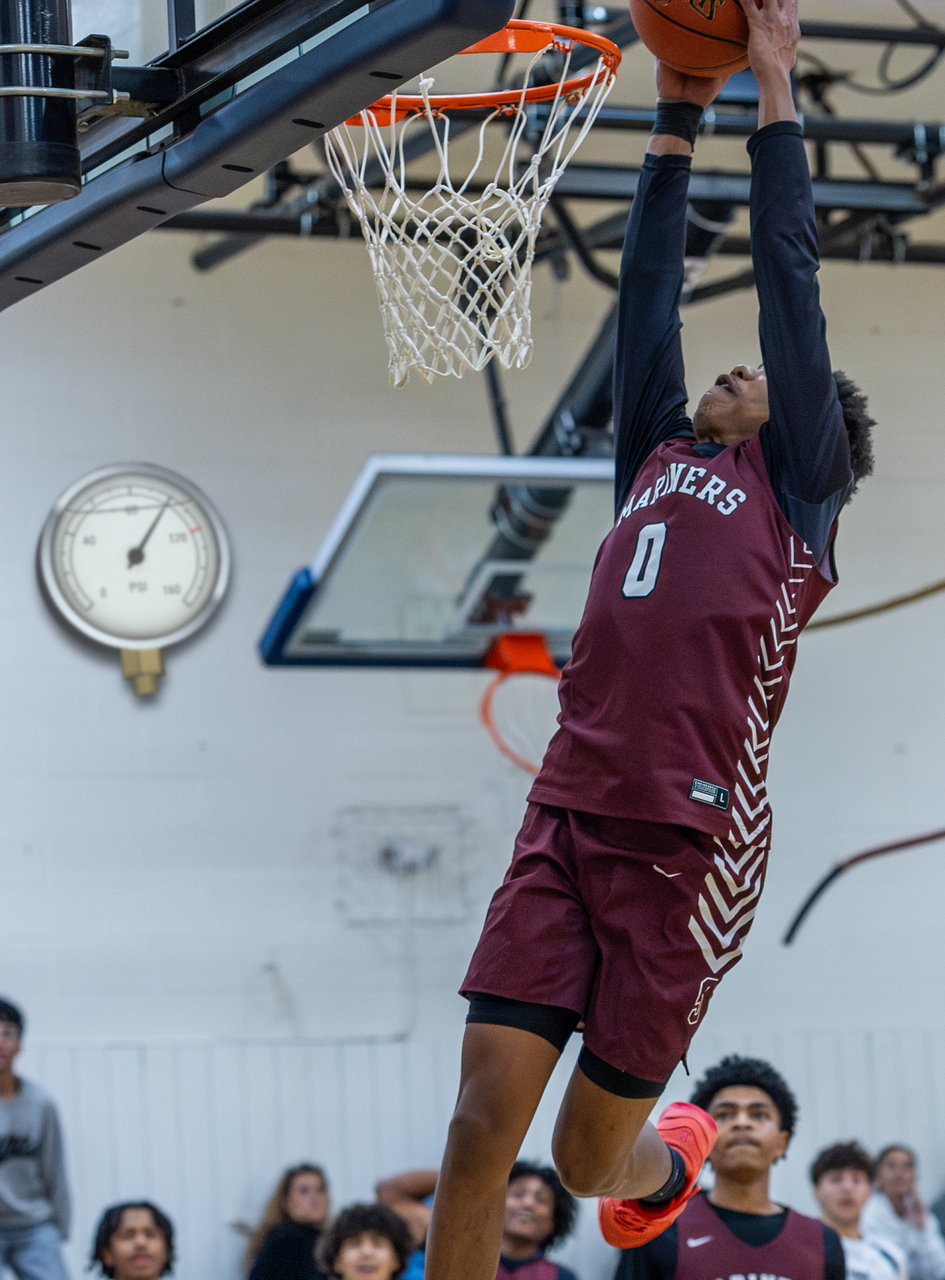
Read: {"value": 100, "unit": "psi"}
